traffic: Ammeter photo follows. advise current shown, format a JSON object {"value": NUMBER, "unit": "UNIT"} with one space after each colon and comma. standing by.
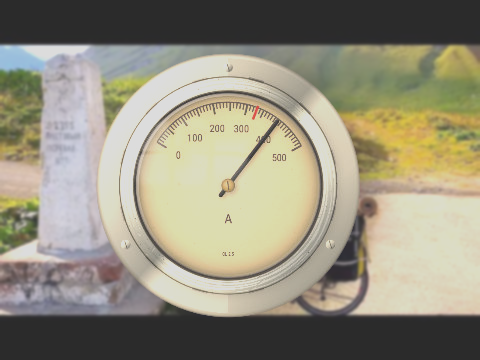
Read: {"value": 400, "unit": "A"}
